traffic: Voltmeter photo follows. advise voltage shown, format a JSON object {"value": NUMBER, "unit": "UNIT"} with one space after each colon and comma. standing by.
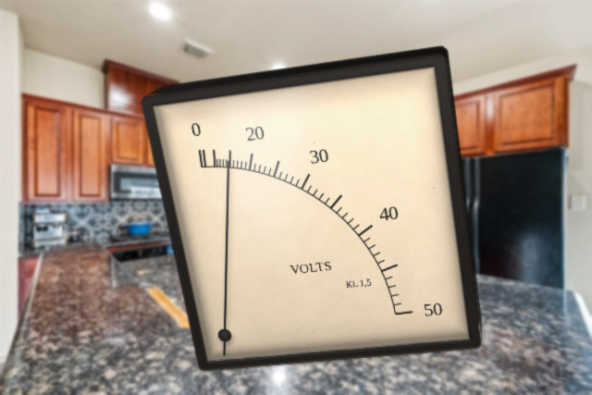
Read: {"value": 15, "unit": "V"}
